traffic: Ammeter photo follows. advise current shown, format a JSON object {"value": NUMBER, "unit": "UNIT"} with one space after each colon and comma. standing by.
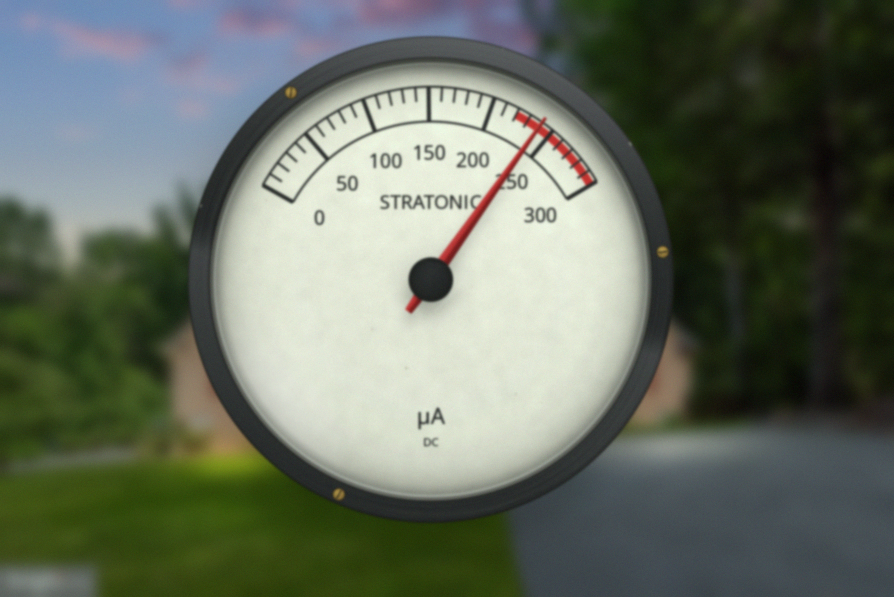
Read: {"value": 240, "unit": "µA"}
